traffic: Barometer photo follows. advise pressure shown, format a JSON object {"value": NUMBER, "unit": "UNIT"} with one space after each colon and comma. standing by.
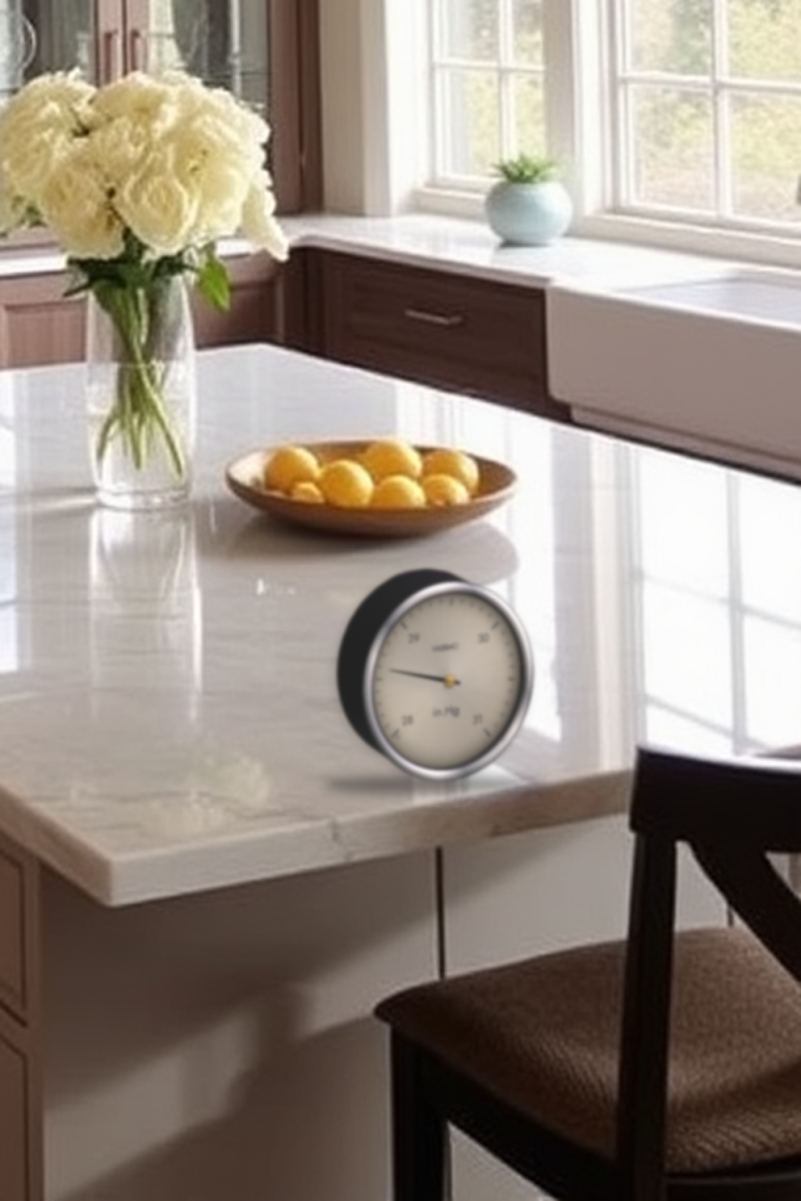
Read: {"value": 28.6, "unit": "inHg"}
